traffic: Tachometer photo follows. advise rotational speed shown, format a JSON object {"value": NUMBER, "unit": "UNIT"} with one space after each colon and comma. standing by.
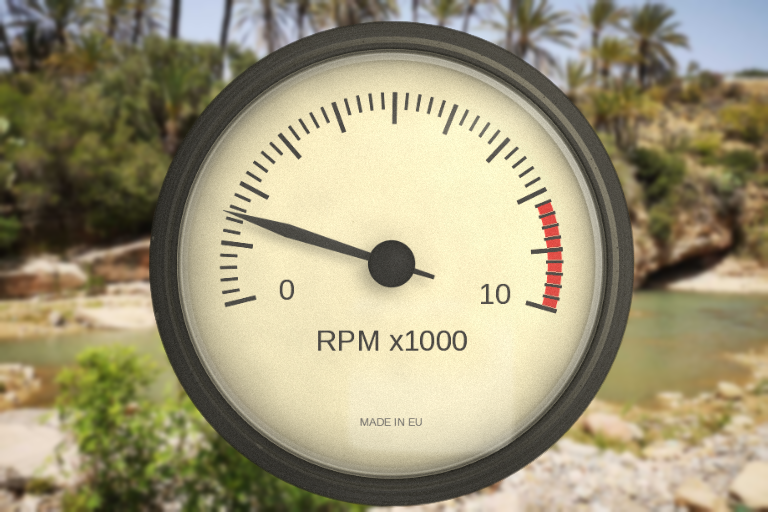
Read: {"value": 1500, "unit": "rpm"}
